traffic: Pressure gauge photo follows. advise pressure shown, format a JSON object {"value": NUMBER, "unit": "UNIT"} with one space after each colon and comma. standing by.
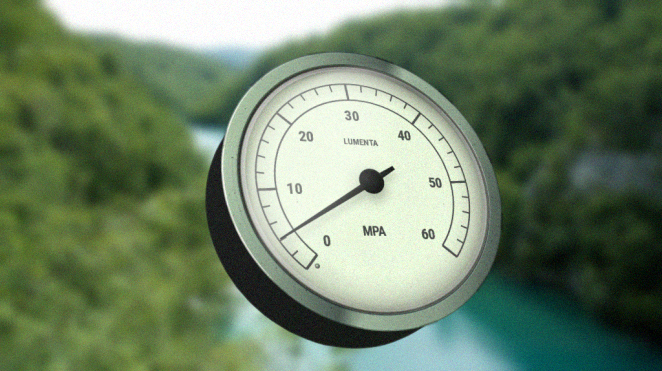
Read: {"value": 4, "unit": "MPa"}
